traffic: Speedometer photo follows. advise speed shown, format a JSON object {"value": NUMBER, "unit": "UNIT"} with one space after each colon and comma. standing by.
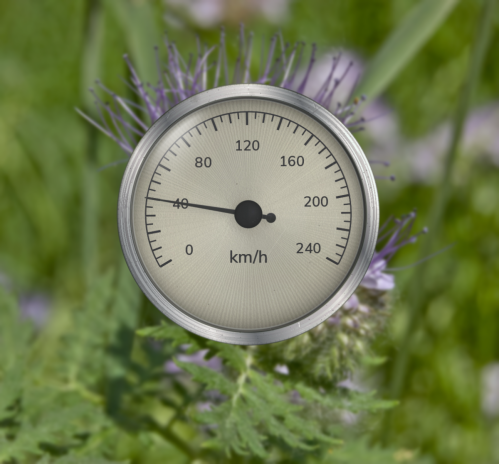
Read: {"value": 40, "unit": "km/h"}
